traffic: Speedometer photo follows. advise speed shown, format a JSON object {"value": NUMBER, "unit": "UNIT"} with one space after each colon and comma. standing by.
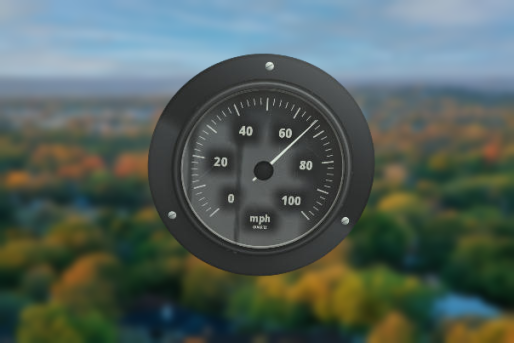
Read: {"value": 66, "unit": "mph"}
